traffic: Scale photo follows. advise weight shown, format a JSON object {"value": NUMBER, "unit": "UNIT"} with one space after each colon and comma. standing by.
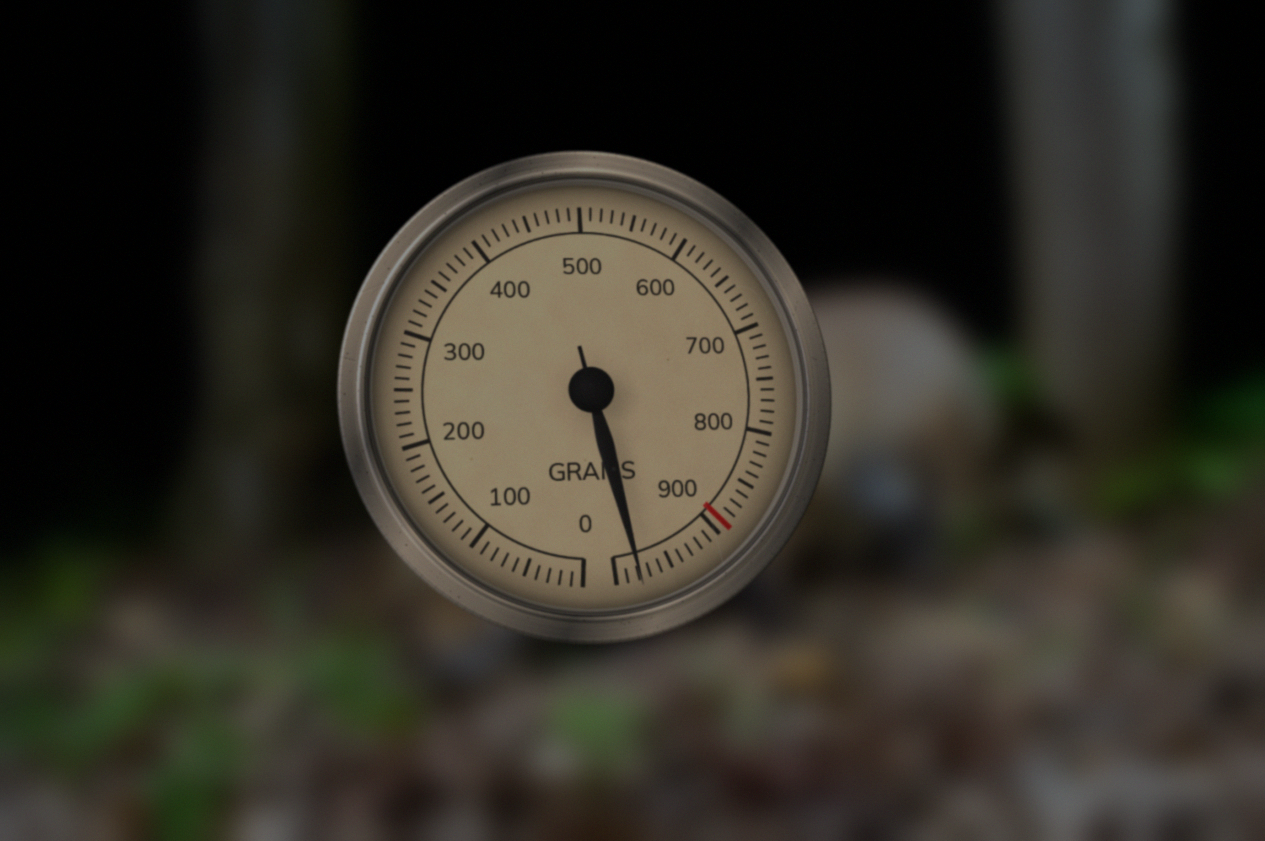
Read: {"value": 980, "unit": "g"}
